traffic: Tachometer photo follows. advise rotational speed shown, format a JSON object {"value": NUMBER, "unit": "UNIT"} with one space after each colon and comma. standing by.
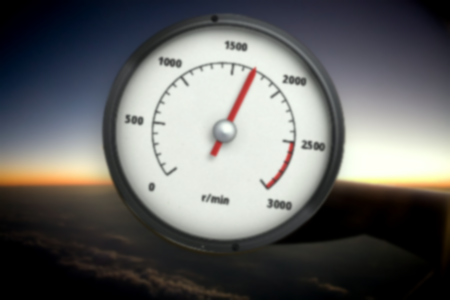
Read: {"value": 1700, "unit": "rpm"}
